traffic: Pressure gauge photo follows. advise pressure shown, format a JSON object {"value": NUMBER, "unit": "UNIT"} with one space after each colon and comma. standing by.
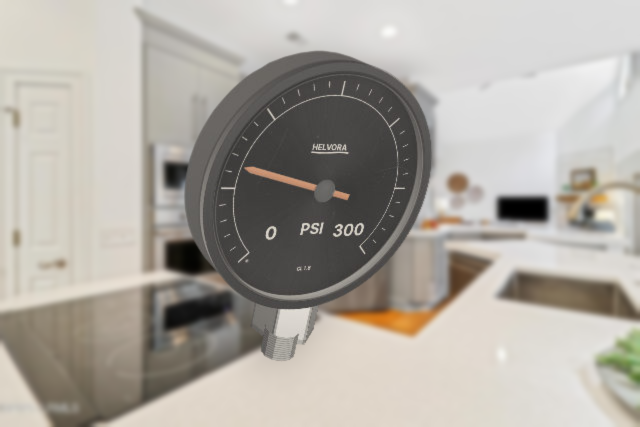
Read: {"value": 65, "unit": "psi"}
